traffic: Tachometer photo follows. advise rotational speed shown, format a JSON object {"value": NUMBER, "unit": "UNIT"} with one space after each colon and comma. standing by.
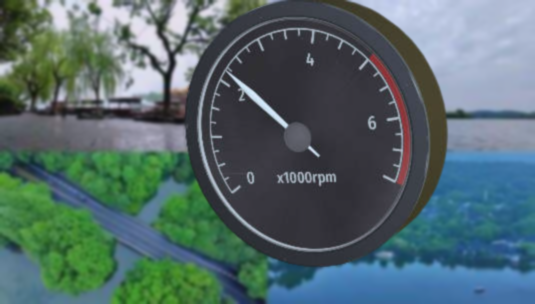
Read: {"value": 2250, "unit": "rpm"}
